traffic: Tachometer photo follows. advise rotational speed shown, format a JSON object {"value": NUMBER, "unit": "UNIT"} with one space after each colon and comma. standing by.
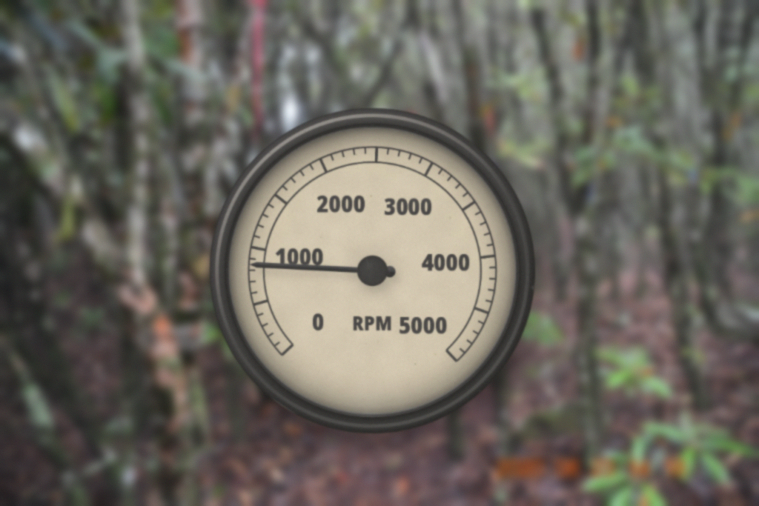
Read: {"value": 850, "unit": "rpm"}
